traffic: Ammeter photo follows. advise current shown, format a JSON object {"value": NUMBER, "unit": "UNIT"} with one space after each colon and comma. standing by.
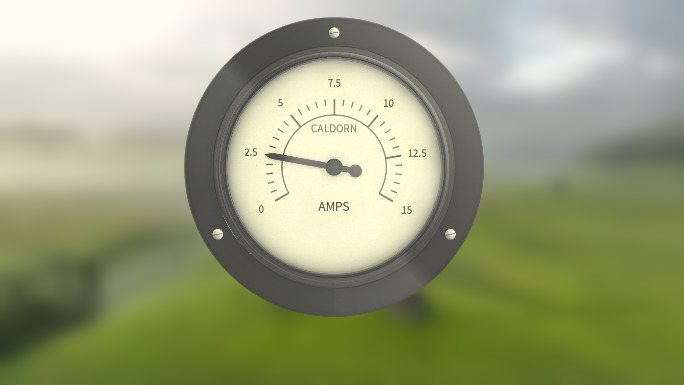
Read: {"value": 2.5, "unit": "A"}
